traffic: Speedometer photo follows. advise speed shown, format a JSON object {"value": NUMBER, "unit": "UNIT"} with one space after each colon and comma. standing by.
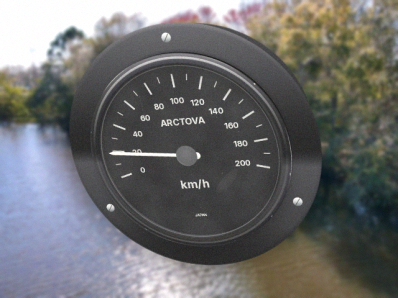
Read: {"value": 20, "unit": "km/h"}
